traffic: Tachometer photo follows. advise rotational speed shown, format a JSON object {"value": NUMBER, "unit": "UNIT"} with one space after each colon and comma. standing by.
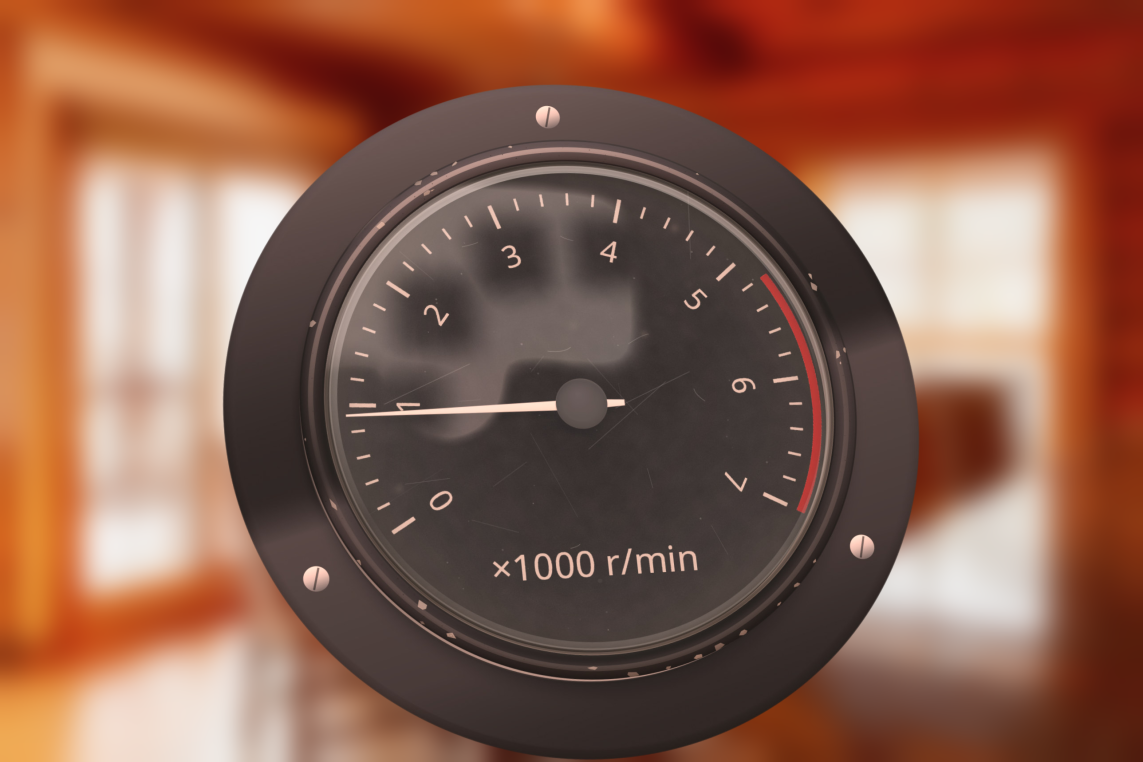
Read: {"value": 900, "unit": "rpm"}
